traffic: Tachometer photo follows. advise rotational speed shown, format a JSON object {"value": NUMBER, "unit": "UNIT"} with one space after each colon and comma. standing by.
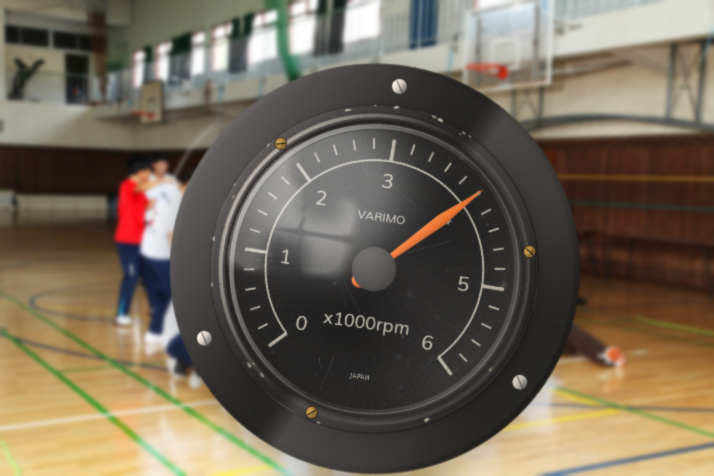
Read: {"value": 4000, "unit": "rpm"}
